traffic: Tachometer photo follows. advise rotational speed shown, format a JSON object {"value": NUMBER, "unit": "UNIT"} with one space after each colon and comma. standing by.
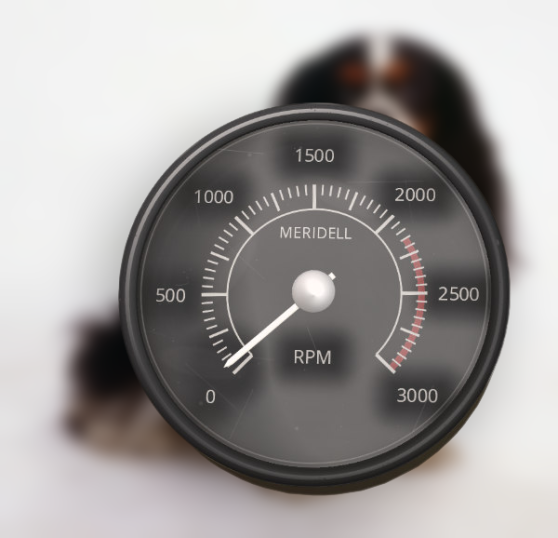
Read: {"value": 50, "unit": "rpm"}
